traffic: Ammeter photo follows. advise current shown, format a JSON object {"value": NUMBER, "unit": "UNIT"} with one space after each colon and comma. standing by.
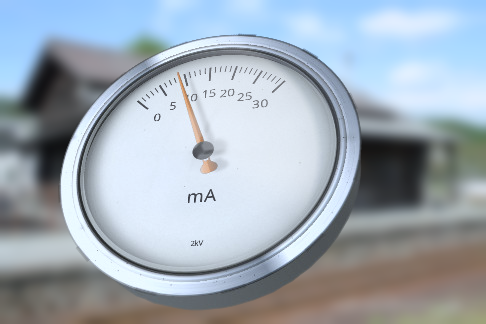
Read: {"value": 9, "unit": "mA"}
